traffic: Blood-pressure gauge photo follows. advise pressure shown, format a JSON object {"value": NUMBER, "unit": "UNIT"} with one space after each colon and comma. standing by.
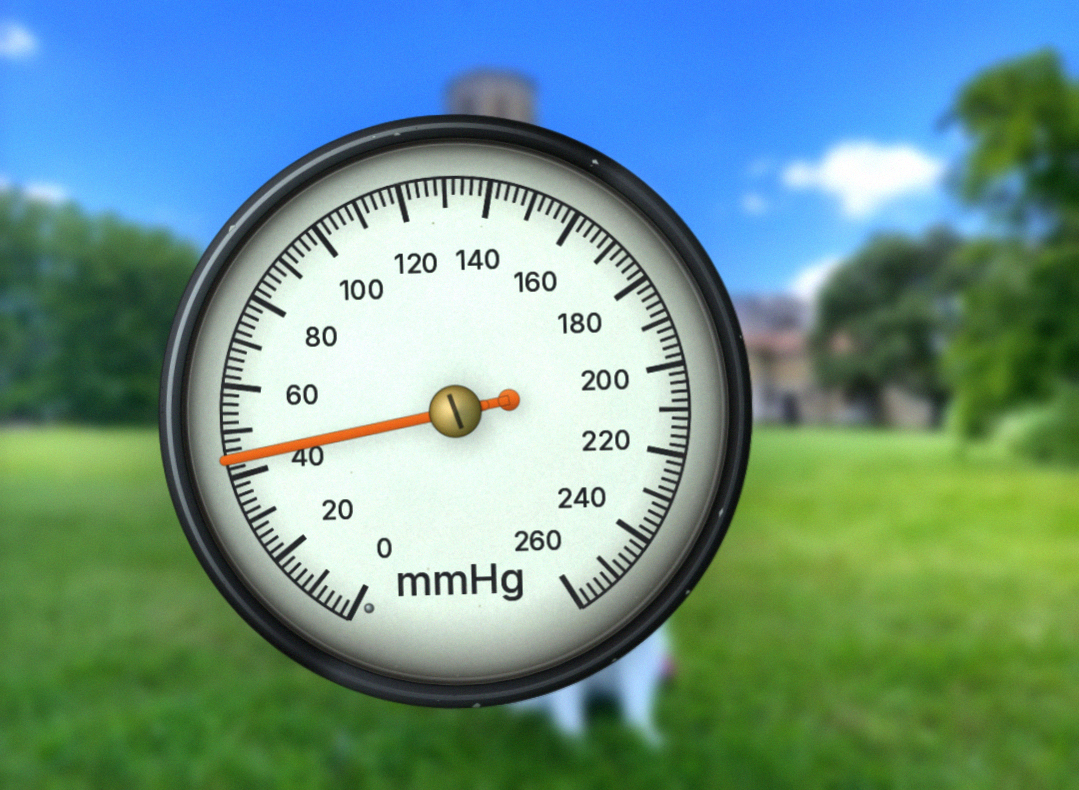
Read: {"value": 44, "unit": "mmHg"}
